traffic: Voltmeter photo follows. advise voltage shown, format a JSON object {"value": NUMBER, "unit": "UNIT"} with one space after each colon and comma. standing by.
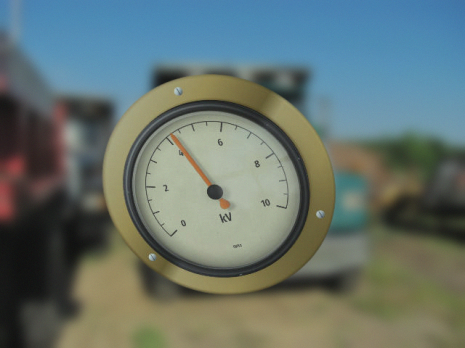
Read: {"value": 4.25, "unit": "kV"}
